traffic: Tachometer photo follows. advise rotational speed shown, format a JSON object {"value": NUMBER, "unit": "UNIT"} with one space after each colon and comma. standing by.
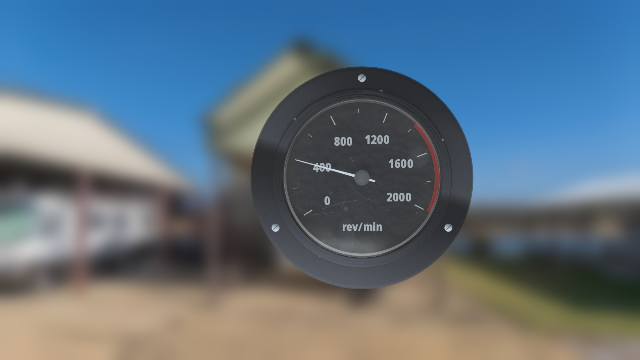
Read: {"value": 400, "unit": "rpm"}
